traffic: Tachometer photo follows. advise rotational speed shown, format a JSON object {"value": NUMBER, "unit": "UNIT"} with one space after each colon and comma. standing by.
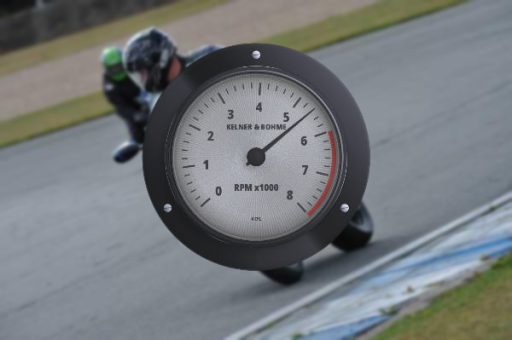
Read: {"value": 5400, "unit": "rpm"}
